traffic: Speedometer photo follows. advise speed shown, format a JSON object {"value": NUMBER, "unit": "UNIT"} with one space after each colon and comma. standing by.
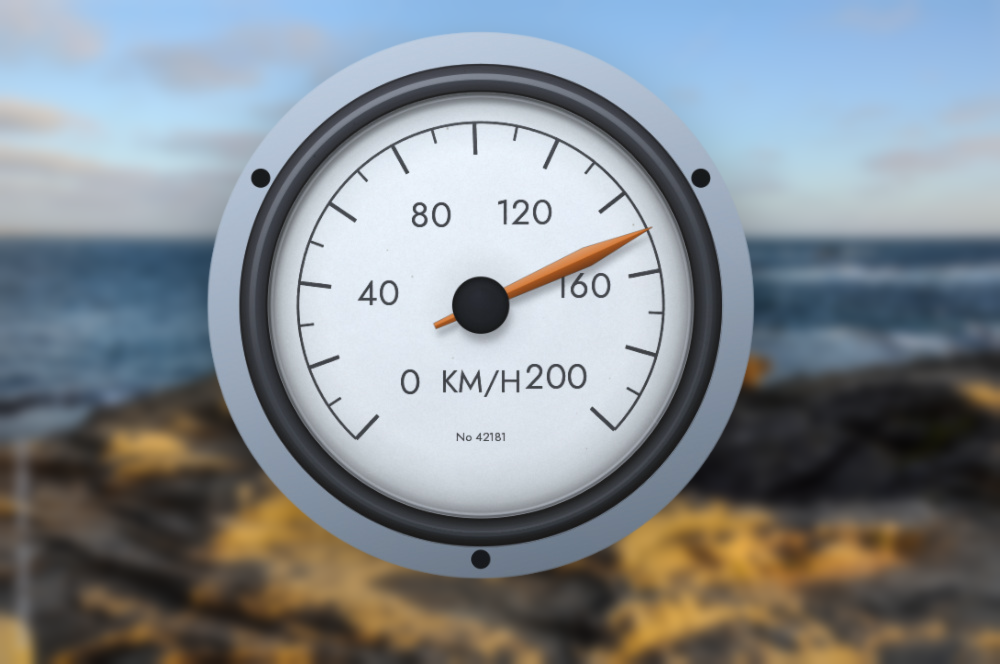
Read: {"value": 150, "unit": "km/h"}
